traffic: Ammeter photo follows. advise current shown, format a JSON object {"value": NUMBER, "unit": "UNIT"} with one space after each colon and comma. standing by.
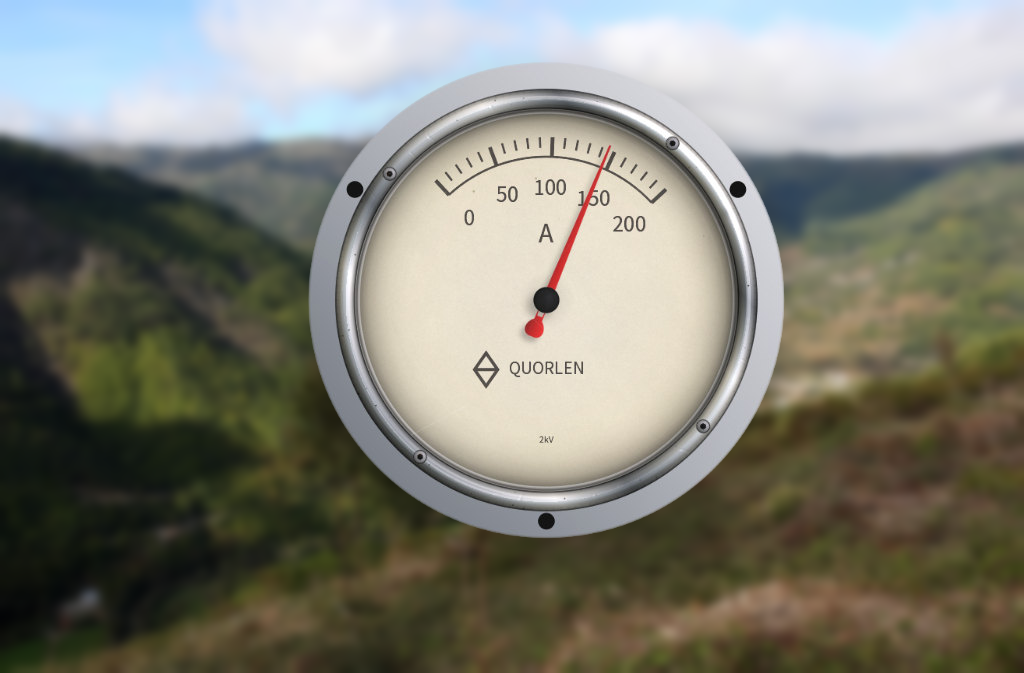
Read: {"value": 145, "unit": "A"}
